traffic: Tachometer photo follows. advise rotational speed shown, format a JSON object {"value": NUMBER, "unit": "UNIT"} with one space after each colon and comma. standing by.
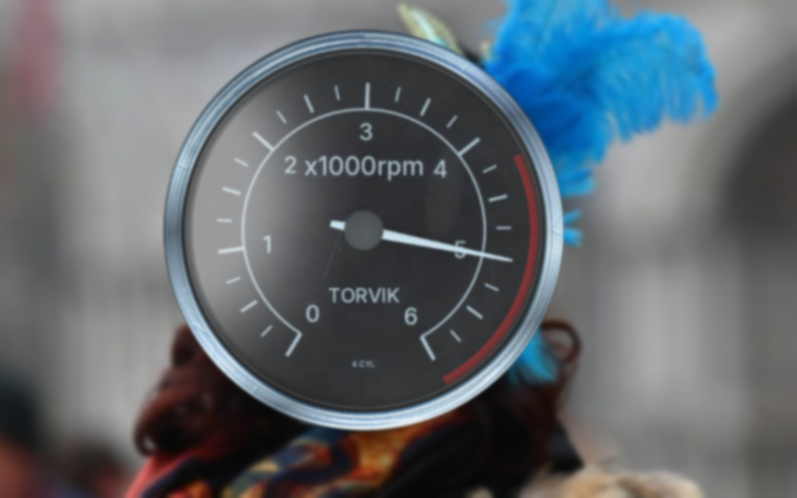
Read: {"value": 5000, "unit": "rpm"}
